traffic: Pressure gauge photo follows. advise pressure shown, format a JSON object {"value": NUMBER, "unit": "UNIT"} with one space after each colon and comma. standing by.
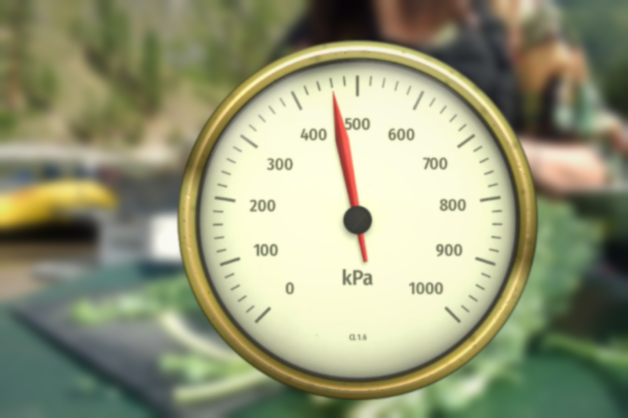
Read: {"value": 460, "unit": "kPa"}
